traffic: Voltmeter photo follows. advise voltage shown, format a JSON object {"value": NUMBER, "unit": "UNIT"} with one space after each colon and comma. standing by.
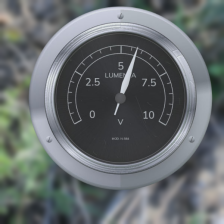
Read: {"value": 5.75, "unit": "V"}
